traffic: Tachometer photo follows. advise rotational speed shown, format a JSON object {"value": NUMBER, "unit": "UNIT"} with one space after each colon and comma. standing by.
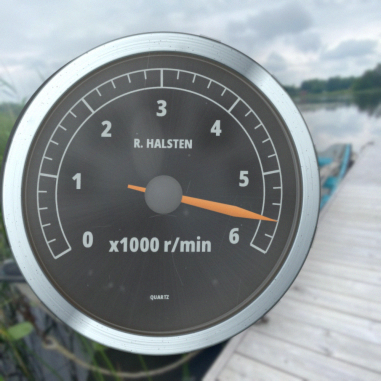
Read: {"value": 5600, "unit": "rpm"}
